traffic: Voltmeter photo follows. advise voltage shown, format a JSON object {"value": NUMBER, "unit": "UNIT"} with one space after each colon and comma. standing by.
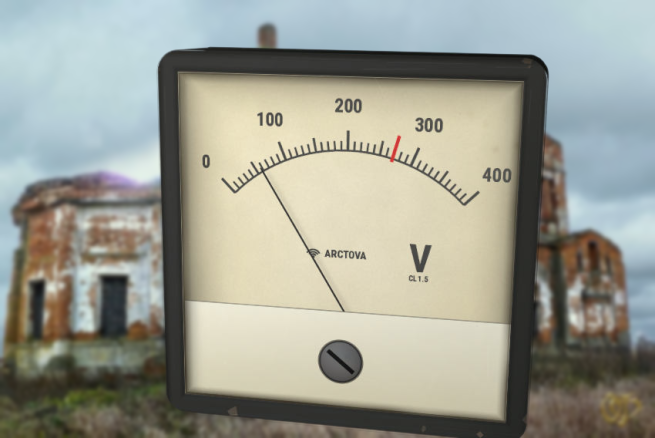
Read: {"value": 60, "unit": "V"}
